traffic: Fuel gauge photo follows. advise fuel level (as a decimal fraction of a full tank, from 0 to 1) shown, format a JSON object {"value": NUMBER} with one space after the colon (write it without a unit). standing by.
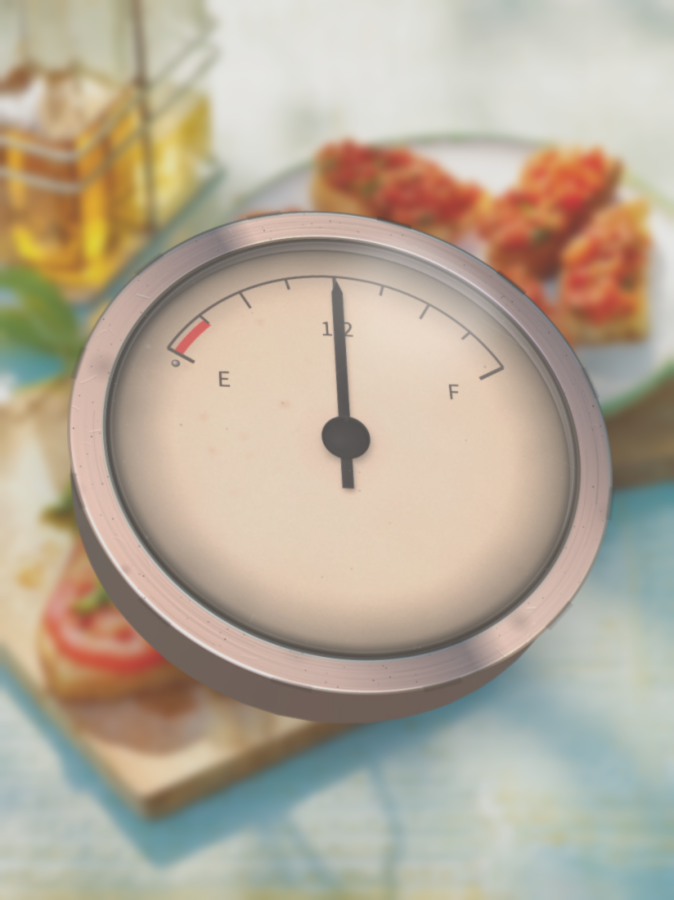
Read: {"value": 0.5}
